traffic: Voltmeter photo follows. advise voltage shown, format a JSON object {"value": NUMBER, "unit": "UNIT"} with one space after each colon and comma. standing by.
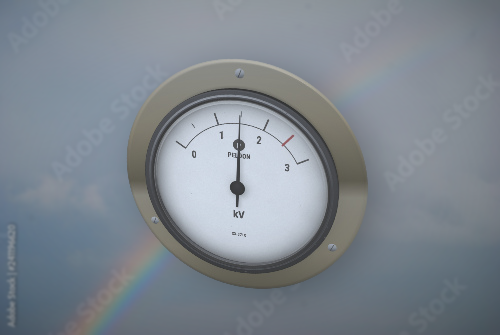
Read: {"value": 1.5, "unit": "kV"}
